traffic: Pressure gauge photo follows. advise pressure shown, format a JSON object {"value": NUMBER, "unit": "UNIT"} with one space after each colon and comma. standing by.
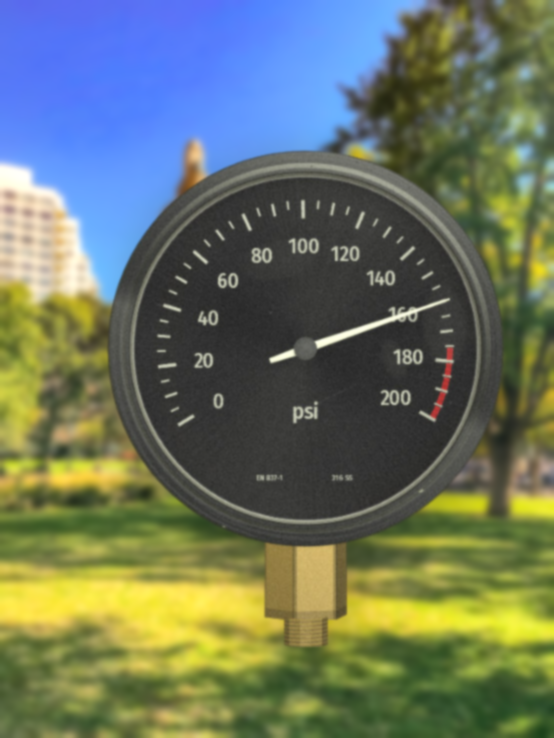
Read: {"value": 160, "unit": "psi"}
